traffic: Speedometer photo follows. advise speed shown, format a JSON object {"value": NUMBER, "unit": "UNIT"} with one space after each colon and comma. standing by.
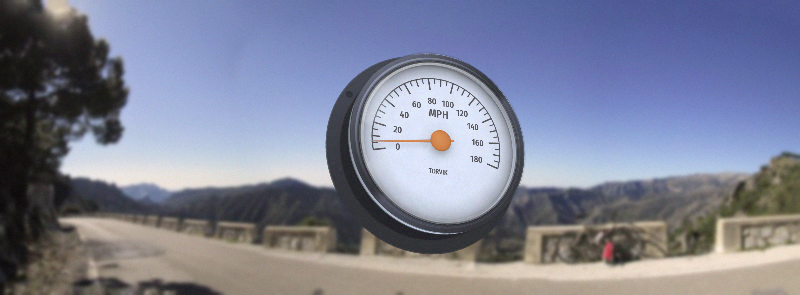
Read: {"value": 5, "unit": "mph"}
